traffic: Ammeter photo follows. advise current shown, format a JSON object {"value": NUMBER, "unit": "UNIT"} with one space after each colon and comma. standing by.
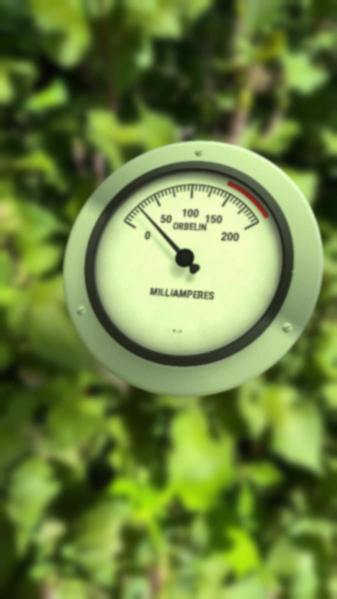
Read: {"value": 25, "unit": "mA"}
